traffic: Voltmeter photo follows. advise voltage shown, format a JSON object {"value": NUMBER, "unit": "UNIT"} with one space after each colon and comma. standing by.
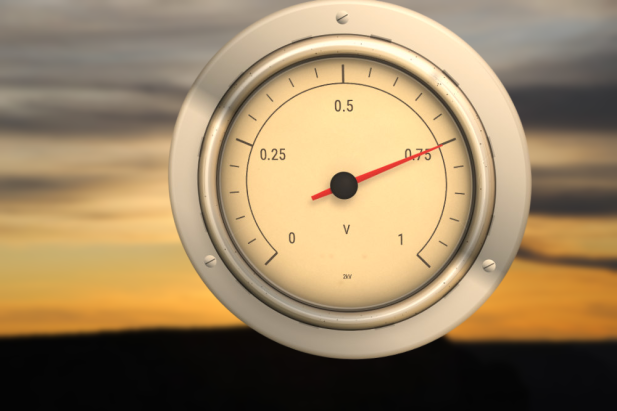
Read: {"value": 0.75, "unit": "V"}
